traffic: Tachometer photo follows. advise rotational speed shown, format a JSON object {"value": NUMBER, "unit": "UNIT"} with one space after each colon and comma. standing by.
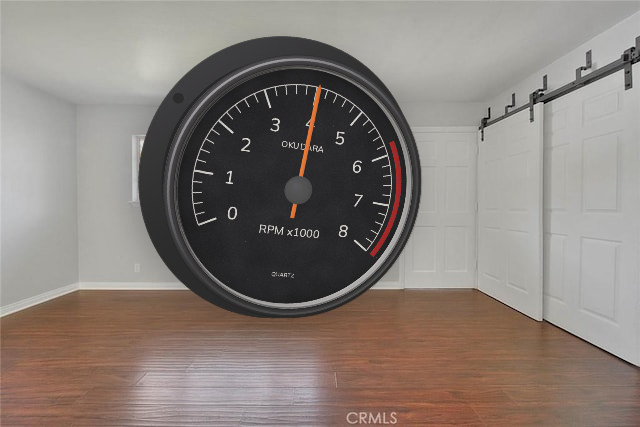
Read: {"value": 4000, "unit": "rpm"}
